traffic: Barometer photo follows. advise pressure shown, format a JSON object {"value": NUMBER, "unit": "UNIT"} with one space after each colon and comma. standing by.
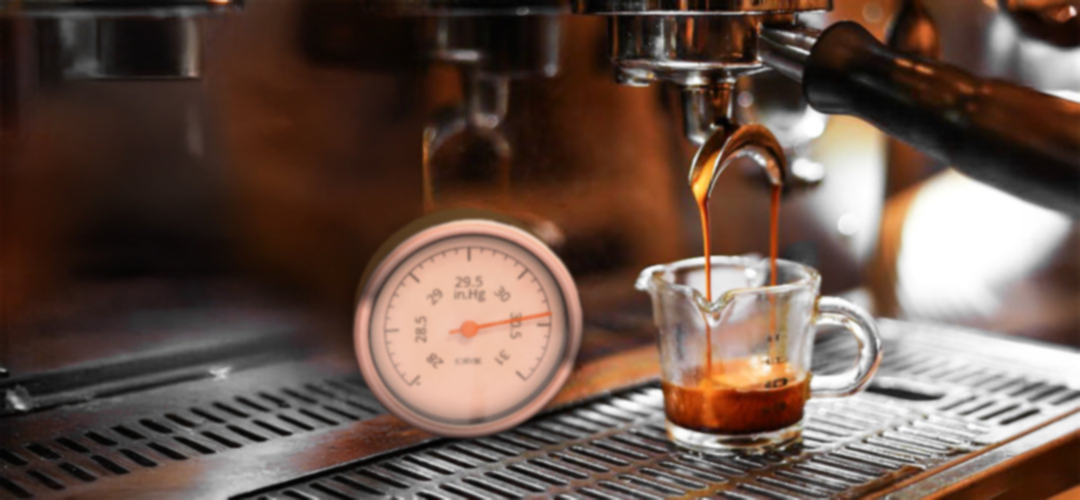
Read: {"value": 30.4, "unit": "inHg"}
